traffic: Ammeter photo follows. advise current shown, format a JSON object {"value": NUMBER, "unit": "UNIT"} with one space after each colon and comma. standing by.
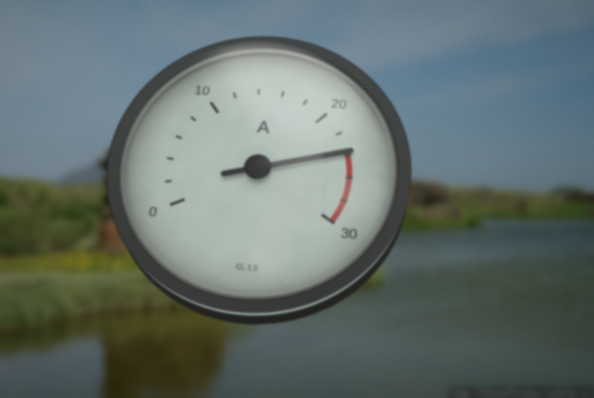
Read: {"value": 24, "unit": "A"}
